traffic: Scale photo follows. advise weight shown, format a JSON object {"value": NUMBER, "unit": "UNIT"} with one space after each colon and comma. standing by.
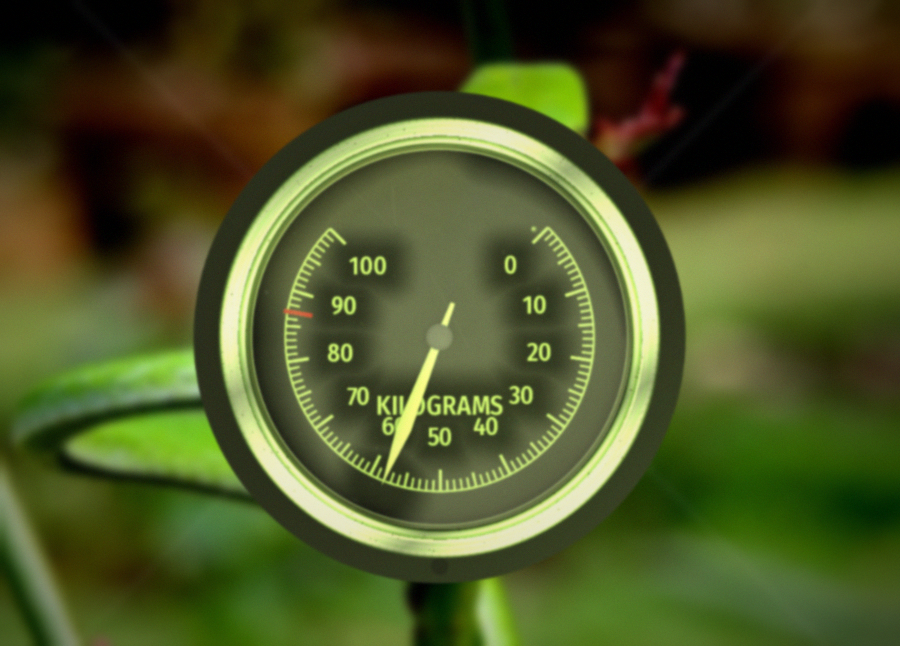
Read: {"value": 58, "unit": "kg"}
